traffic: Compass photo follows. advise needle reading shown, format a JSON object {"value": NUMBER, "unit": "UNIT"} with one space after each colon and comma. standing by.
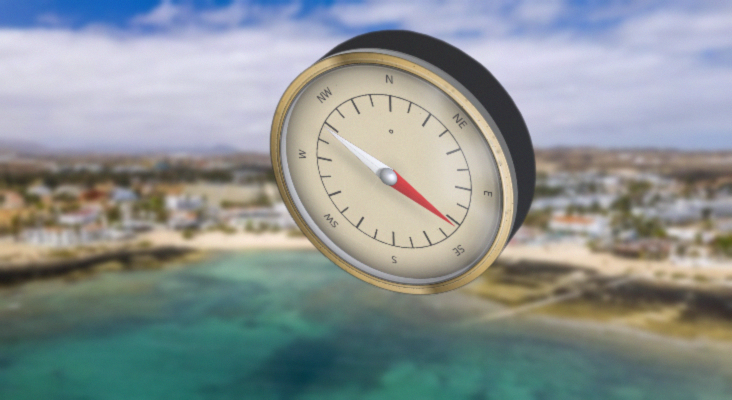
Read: {"value": 120, "unit": "°"}
